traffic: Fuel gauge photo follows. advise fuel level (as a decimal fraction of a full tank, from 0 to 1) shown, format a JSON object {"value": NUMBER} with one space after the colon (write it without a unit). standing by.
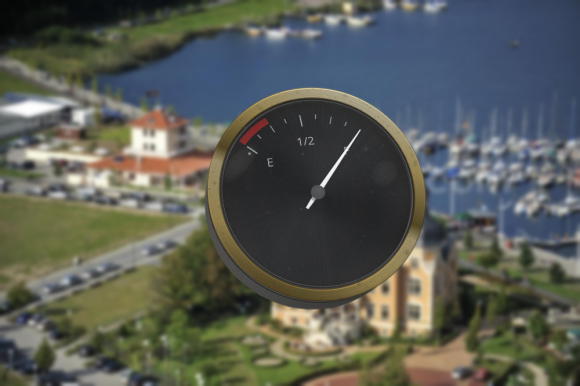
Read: {"value": 1}
